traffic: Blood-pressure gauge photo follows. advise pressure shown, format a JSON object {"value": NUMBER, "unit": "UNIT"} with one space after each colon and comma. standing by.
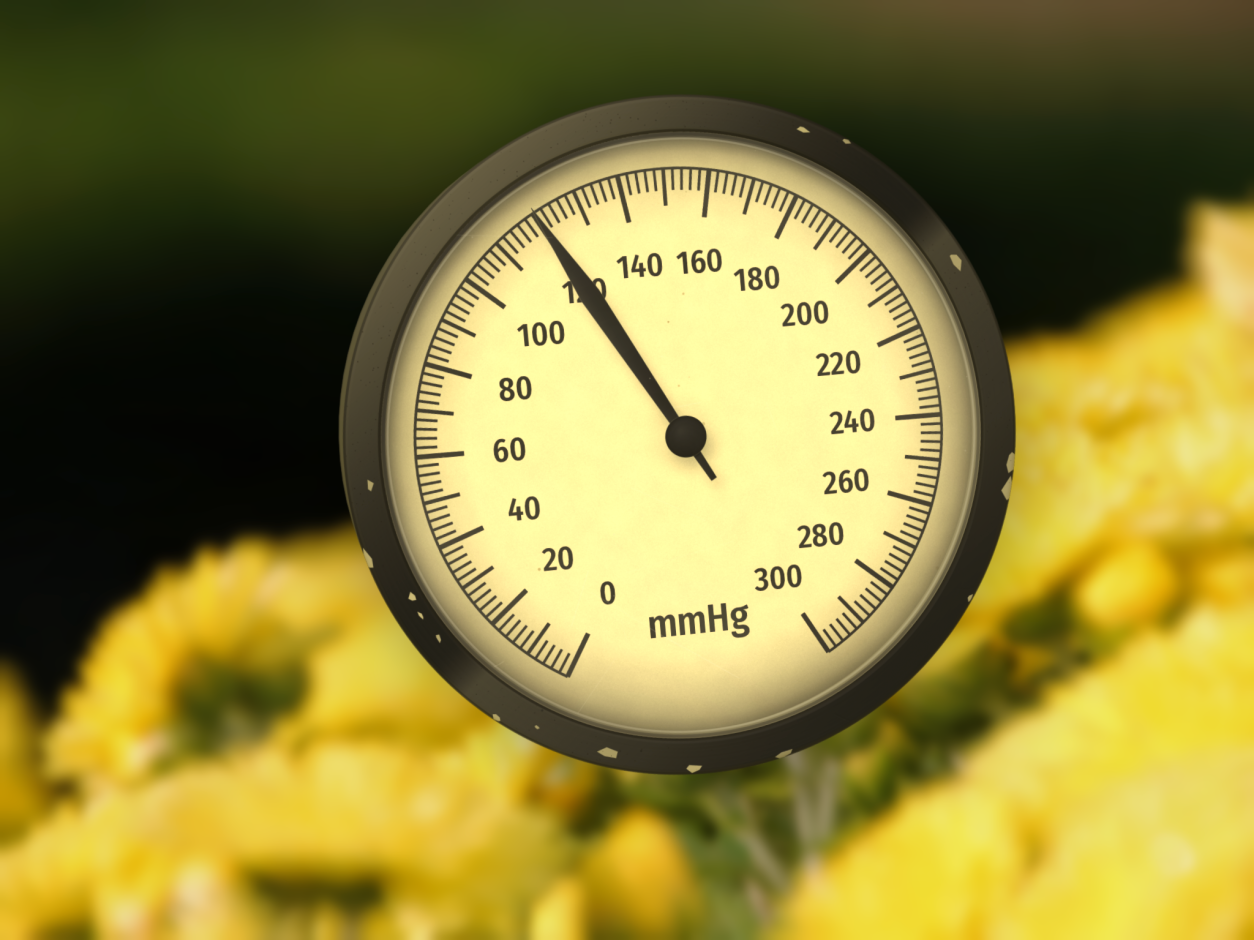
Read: {"value": 120, "unit": "mmHg"}
